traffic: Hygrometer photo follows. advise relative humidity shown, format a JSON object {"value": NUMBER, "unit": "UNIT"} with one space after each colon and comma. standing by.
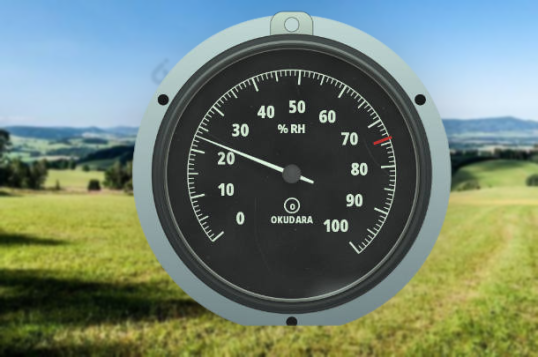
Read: {"value": 23, "unit": "%"}
